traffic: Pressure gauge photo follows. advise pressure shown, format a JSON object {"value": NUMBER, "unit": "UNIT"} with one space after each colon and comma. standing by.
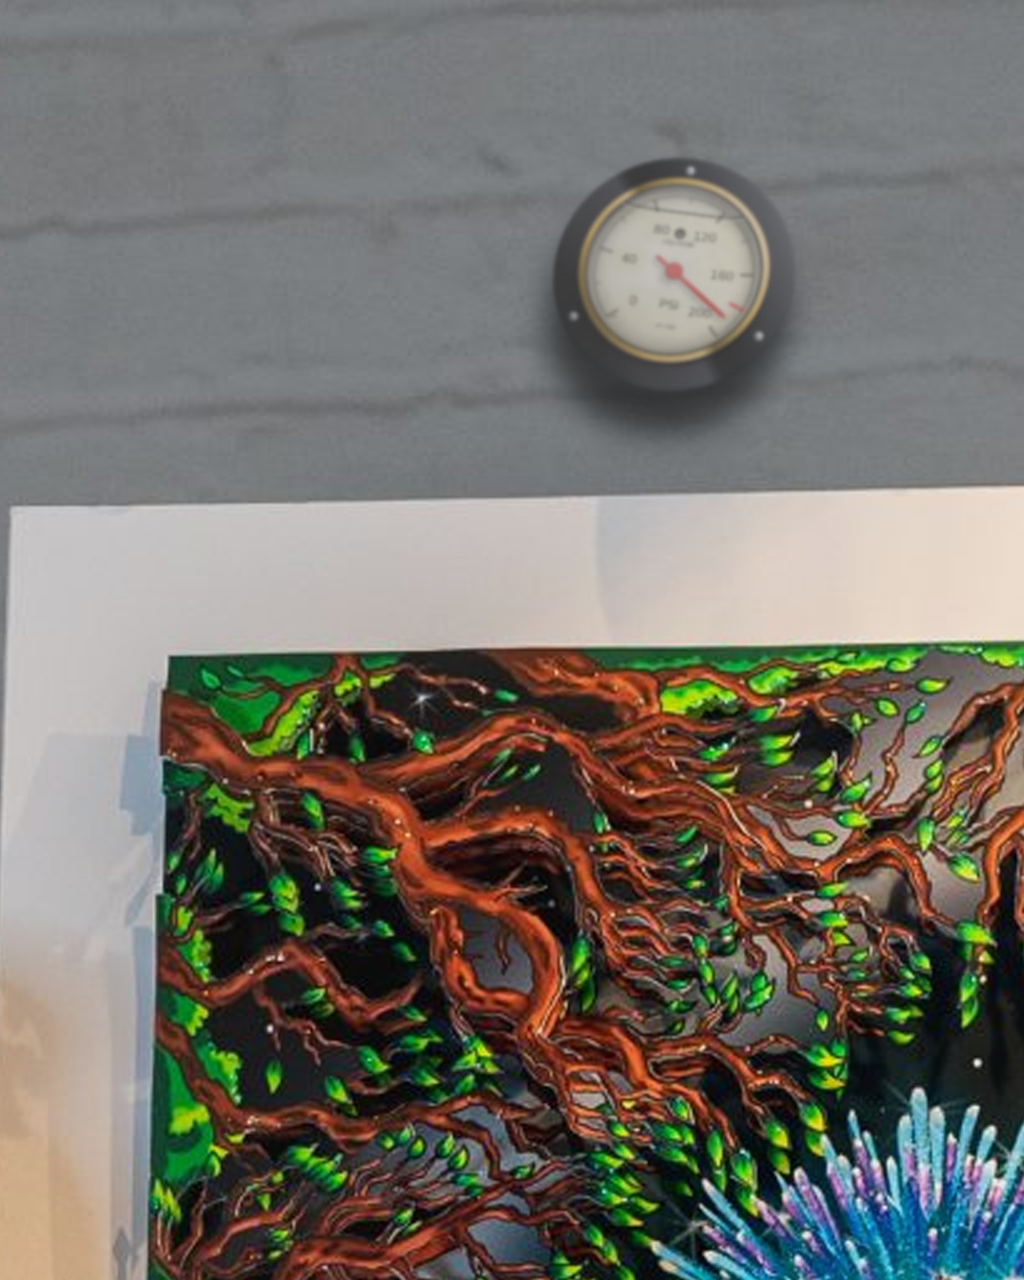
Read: {"value": 190, "unit": "psi"}
